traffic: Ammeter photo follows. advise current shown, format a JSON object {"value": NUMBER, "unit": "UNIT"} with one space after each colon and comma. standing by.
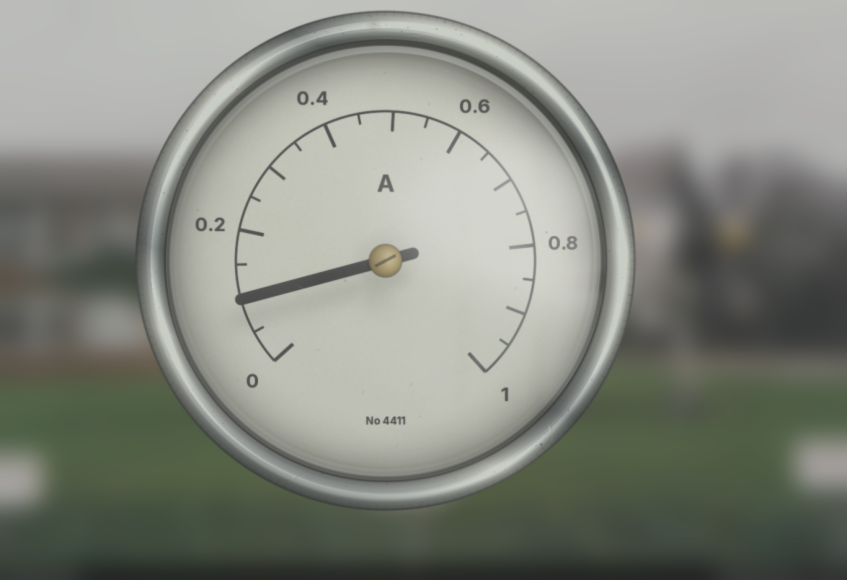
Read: {"value": 0.1, "unit": "A"}
